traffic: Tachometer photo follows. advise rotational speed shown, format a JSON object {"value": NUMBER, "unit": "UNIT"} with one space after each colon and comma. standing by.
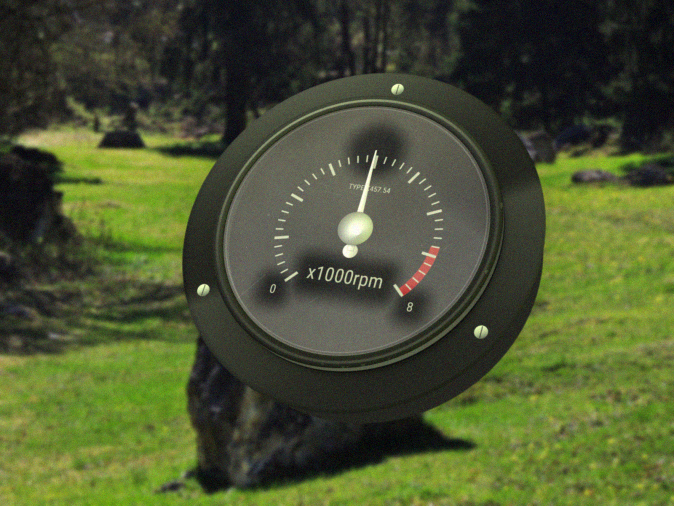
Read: {"value": 4000, "unit": "rpm"}
